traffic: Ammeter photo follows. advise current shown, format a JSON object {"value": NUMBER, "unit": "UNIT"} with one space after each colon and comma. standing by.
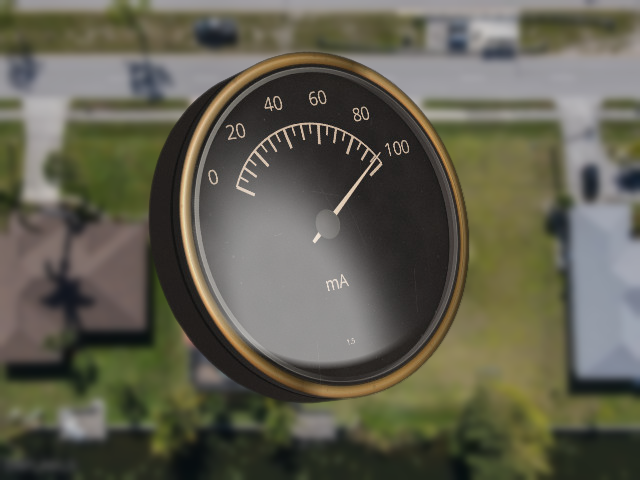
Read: {"value": 95, "unit": "mA"}
